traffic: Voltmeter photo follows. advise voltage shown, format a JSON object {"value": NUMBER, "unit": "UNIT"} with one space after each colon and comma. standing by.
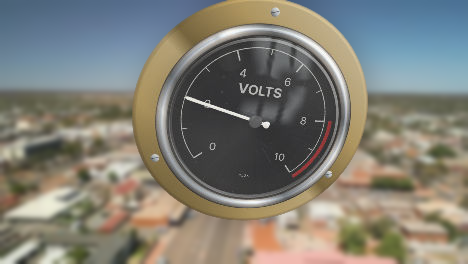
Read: {"value": 2, "unit": "V"}
